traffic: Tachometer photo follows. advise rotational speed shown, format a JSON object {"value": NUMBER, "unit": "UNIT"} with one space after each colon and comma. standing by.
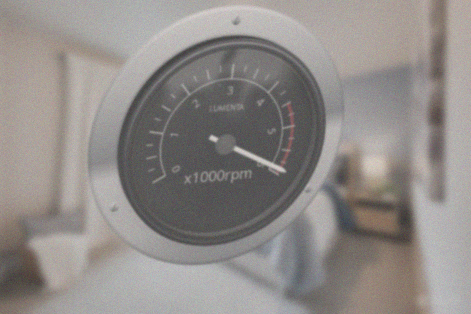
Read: {"value": 5875, "unit": "rpm"}
